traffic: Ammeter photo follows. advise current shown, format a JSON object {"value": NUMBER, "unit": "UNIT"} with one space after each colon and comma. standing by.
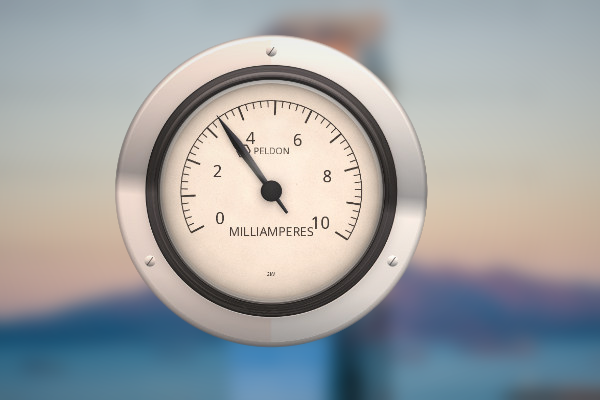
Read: {"value": 3.4, "unit": "mA"}
